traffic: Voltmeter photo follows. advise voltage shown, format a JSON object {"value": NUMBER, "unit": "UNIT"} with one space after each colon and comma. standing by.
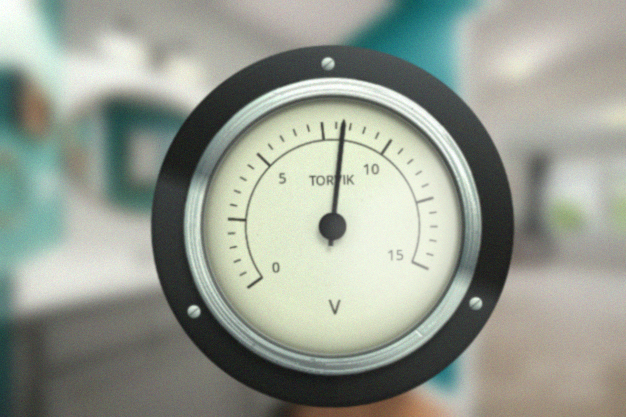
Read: {"value": 8.25, "unit": "V"}
